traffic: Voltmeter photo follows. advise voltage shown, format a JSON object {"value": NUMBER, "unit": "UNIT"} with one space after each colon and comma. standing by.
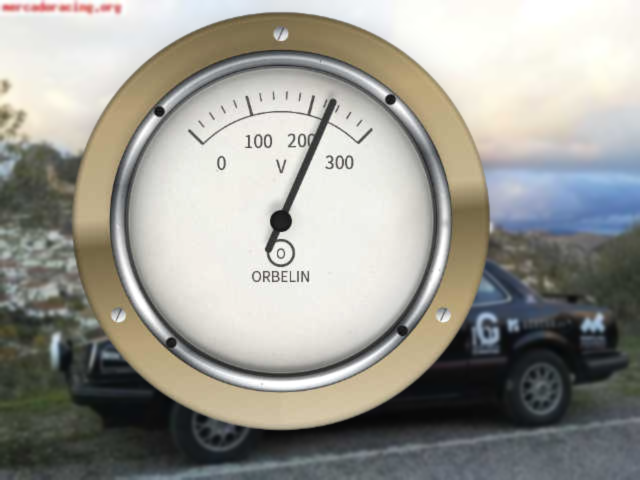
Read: {"value": 230, "unit": "V"}
